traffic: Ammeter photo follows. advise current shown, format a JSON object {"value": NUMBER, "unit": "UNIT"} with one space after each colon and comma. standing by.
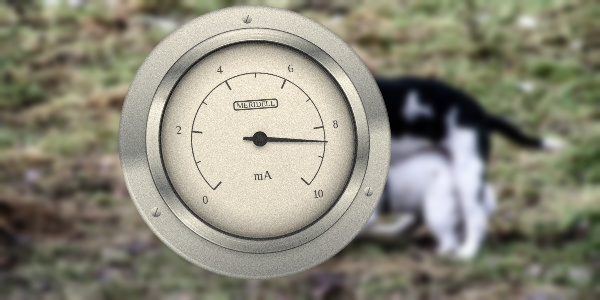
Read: {"value": 8.5, "unit": "mA"}
